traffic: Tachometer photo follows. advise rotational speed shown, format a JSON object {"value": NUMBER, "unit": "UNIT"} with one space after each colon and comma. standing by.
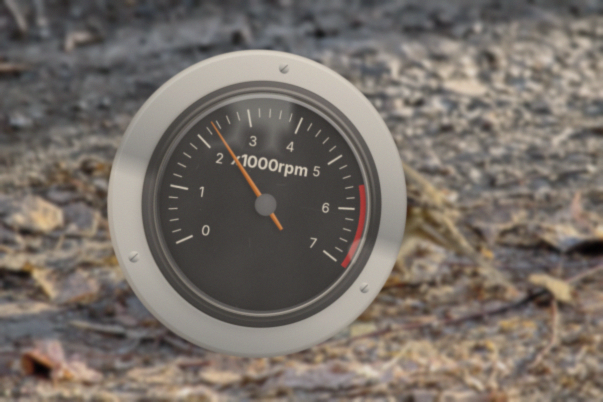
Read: {"value": 2300, "unit": "rpm"}
